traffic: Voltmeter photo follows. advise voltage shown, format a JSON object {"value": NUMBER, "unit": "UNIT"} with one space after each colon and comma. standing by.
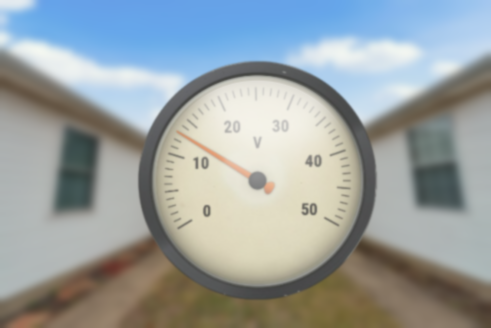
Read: {"value": 13, "unit": "V"}
